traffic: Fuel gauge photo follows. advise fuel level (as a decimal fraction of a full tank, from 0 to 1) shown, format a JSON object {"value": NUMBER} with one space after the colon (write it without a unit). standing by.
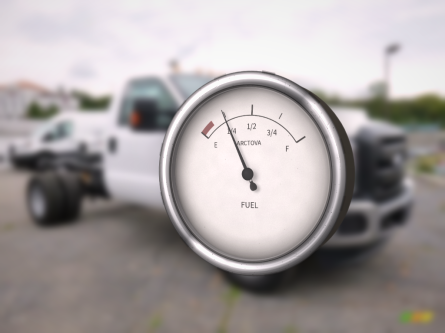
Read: {"value": 0.25}
